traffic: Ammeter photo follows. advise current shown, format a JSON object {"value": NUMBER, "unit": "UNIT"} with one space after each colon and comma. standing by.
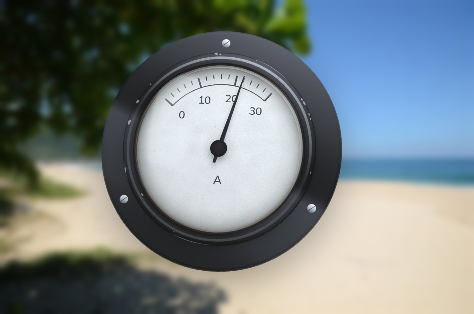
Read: {"value": 22, "unit": "A"}
